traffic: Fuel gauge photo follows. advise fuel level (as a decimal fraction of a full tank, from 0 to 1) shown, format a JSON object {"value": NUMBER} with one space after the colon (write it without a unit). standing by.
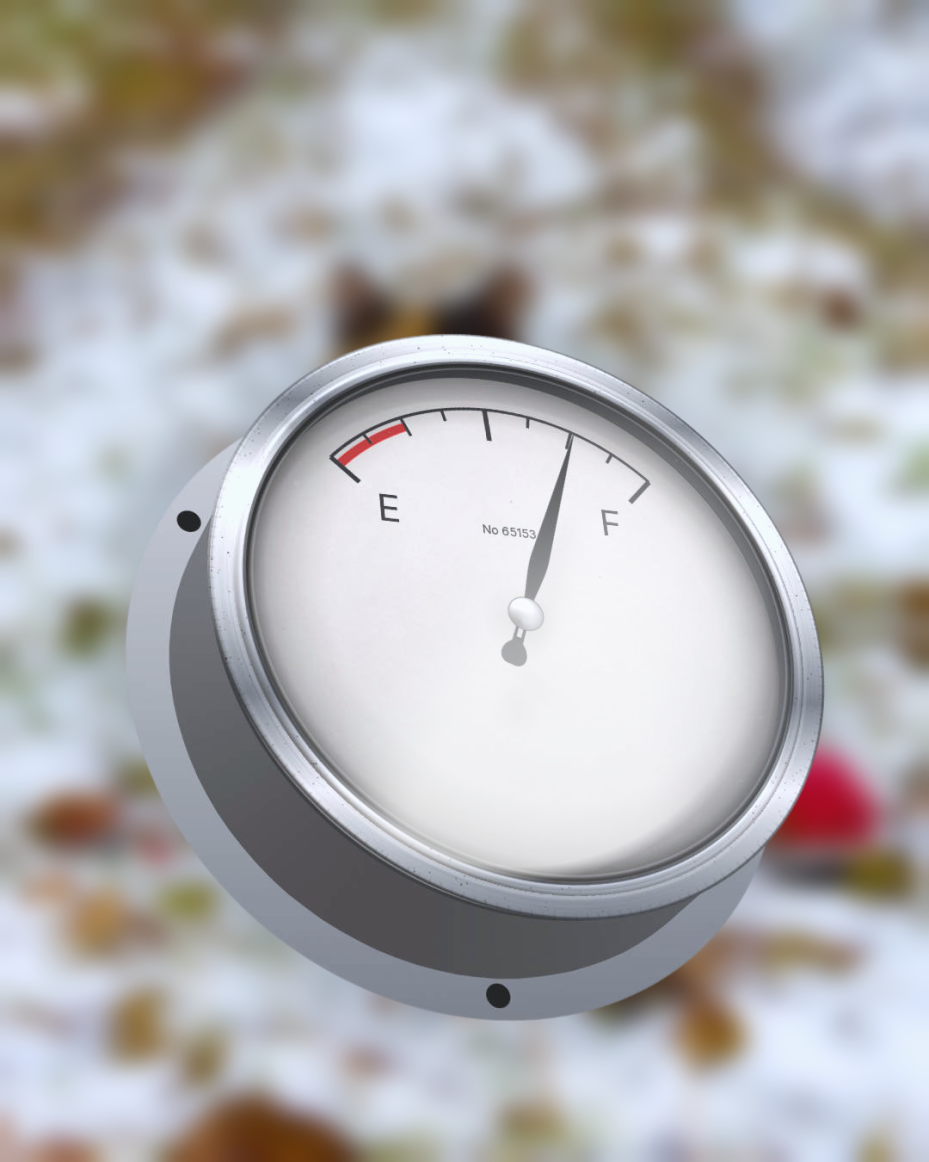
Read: {"value": 0.75}
